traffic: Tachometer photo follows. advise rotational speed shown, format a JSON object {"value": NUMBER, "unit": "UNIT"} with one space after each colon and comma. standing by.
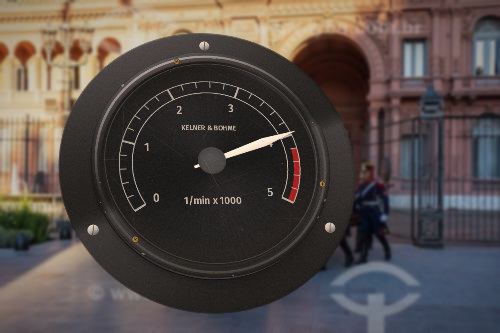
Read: {"value": 4000, "unit": "rpm"}
